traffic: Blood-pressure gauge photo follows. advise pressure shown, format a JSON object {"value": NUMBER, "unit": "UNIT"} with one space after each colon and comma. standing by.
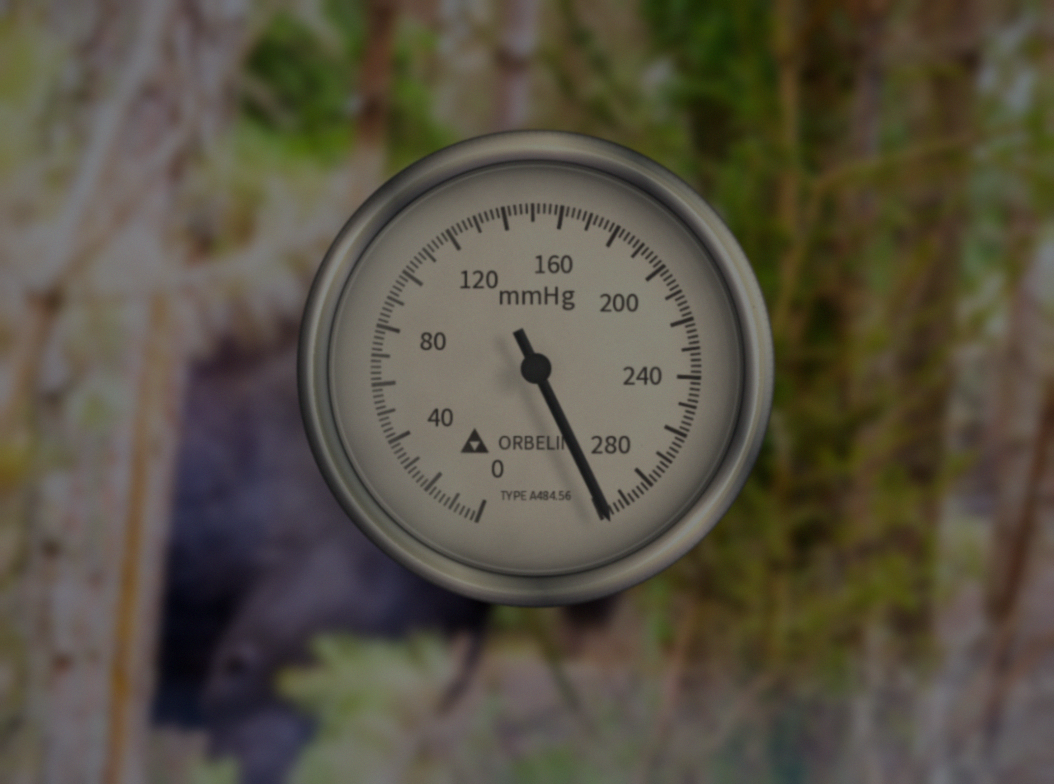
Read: {"value": 298, "unit": "mmHg"}
